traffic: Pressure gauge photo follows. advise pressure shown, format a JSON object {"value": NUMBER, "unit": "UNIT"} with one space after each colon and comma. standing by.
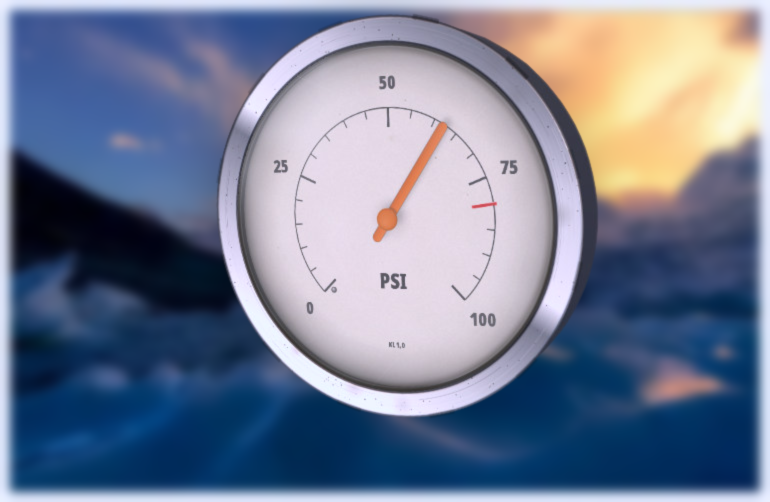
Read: {"value": 62.5, "unit": "psi"}
